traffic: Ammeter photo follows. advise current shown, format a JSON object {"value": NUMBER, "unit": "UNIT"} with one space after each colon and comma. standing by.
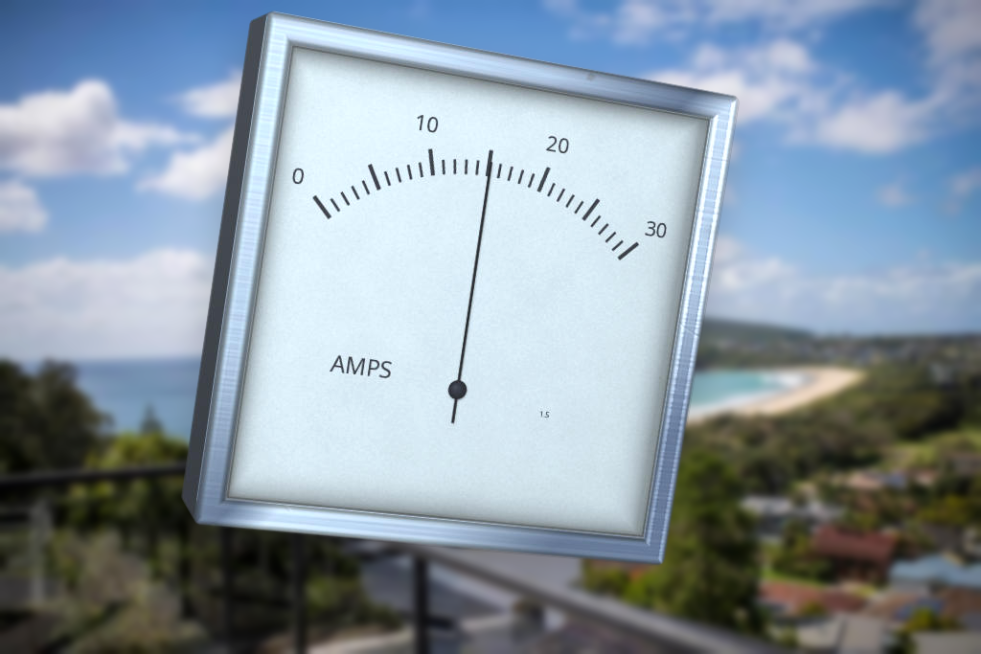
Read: {"value": 15, "unit": "A"}
